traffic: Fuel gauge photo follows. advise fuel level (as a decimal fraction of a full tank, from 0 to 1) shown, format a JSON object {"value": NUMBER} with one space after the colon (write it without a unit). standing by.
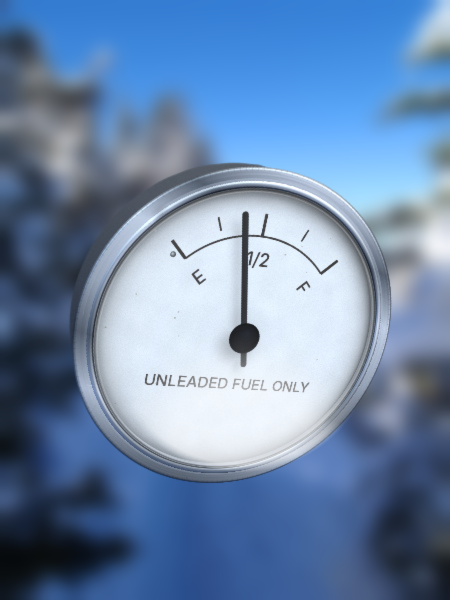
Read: {"value": 0.375}
